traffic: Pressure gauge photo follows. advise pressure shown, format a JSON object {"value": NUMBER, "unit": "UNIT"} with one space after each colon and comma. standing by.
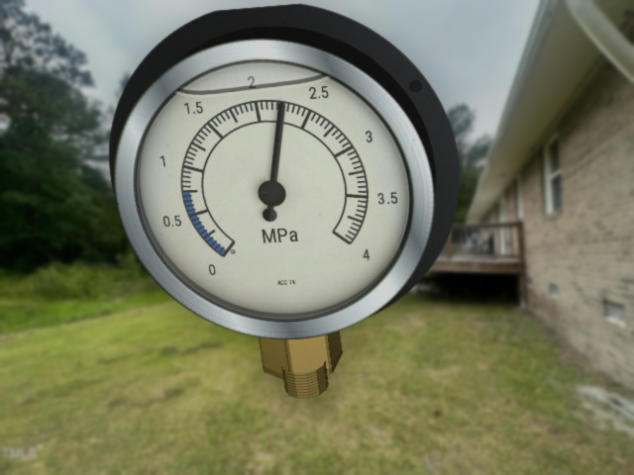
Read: {"value": 2.25, "unit": "MPa"}
